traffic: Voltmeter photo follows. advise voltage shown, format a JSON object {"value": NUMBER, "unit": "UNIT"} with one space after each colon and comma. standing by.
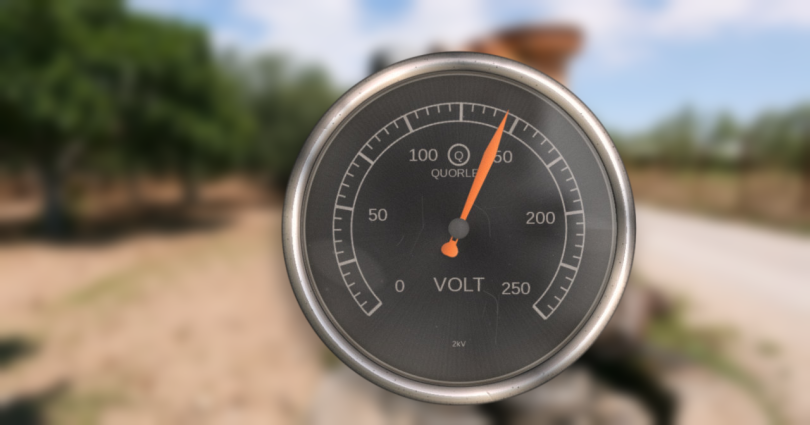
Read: {"value": 145, "unit": "V"}
